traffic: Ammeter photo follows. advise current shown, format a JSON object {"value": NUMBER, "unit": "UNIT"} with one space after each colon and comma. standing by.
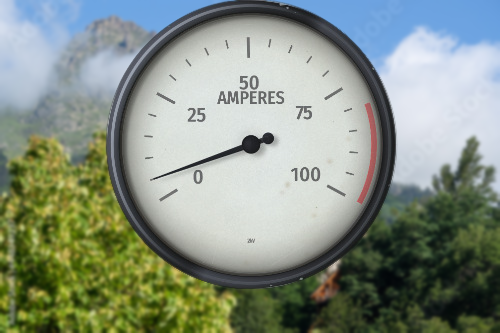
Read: {"value": 5, "unit": "A"}
